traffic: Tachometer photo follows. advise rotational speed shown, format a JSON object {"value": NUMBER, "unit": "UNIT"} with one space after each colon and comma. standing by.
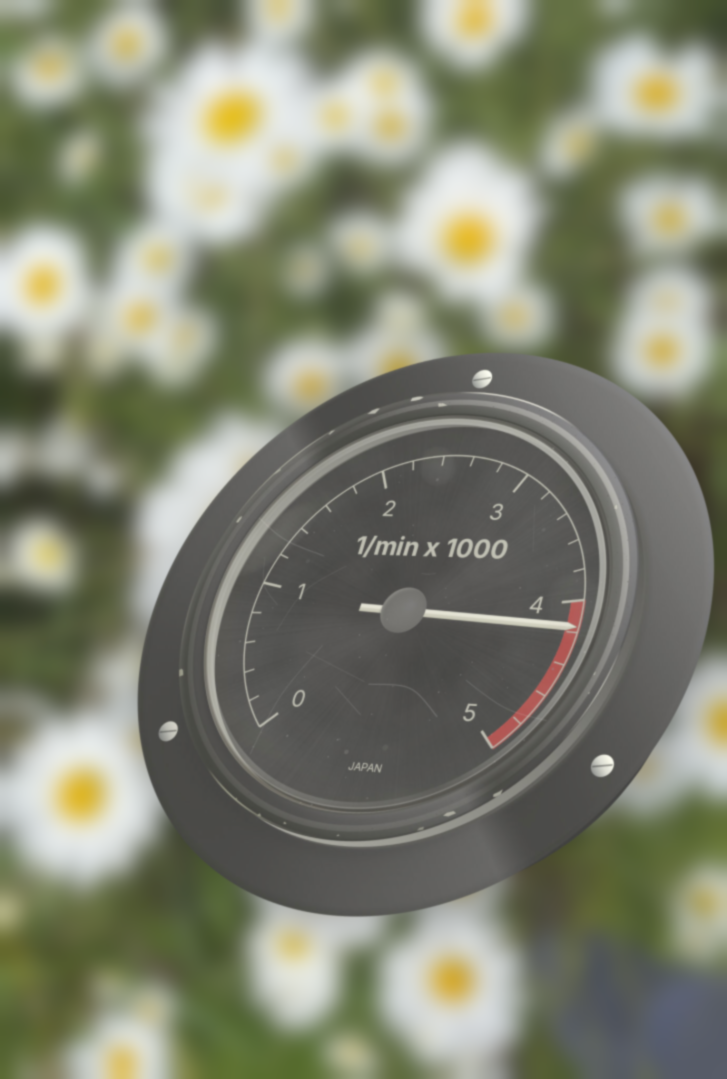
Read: {"value": 4200, "unit": "rpm"}
